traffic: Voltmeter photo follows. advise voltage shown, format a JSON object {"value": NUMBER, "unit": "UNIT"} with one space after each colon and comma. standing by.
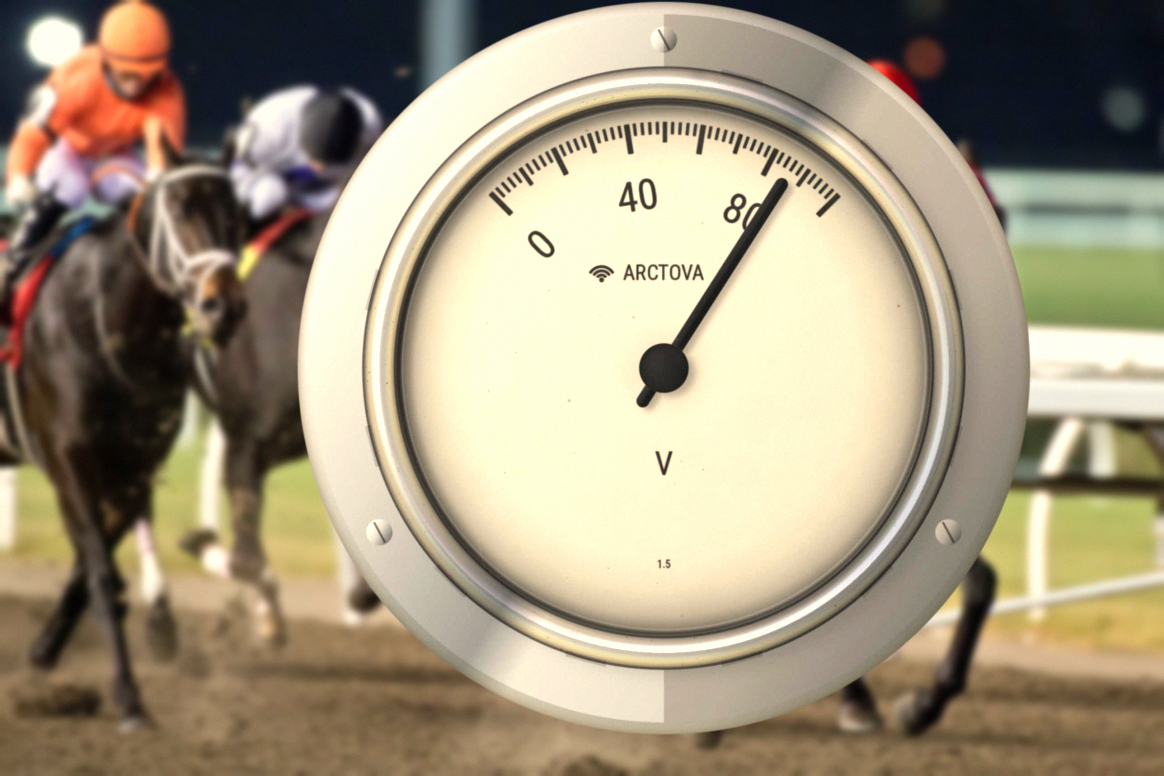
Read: {"value": 86, "unit": "V"}
